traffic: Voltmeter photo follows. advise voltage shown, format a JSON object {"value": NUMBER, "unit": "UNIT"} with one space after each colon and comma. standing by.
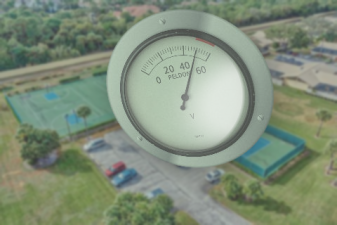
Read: {"value": 50, "unit": "V"}
